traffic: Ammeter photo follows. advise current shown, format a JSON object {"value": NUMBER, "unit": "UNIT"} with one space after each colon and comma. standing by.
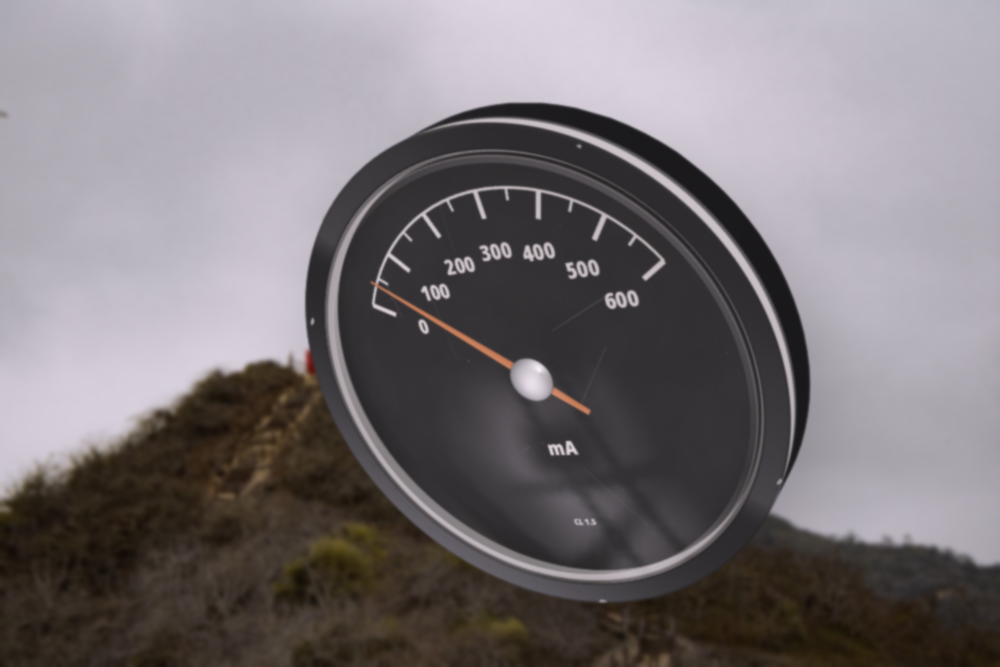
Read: {"value": 50, "unit": "mA"}
